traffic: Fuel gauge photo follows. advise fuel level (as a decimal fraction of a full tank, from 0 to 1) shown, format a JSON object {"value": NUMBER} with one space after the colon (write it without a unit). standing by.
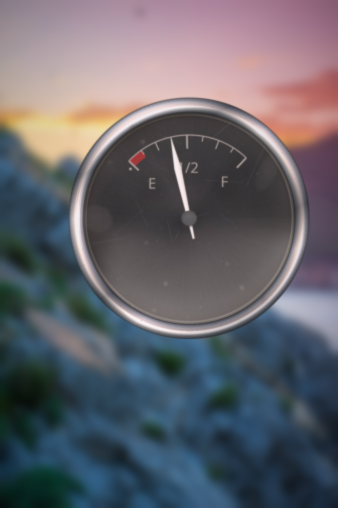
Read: {"value": 0.375}
